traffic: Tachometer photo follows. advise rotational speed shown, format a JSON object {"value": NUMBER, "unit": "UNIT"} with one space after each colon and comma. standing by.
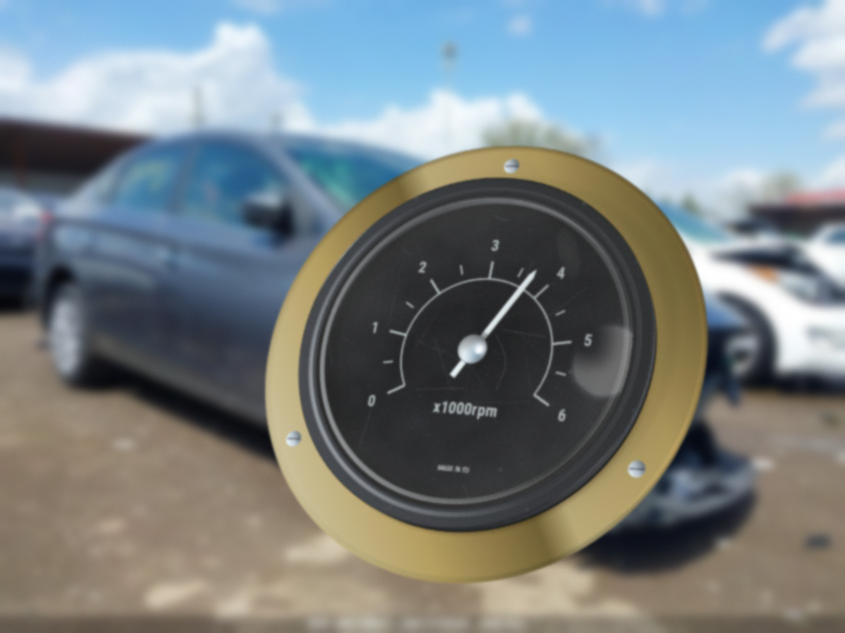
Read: {"value": 3750, "unit": "rpm"}
